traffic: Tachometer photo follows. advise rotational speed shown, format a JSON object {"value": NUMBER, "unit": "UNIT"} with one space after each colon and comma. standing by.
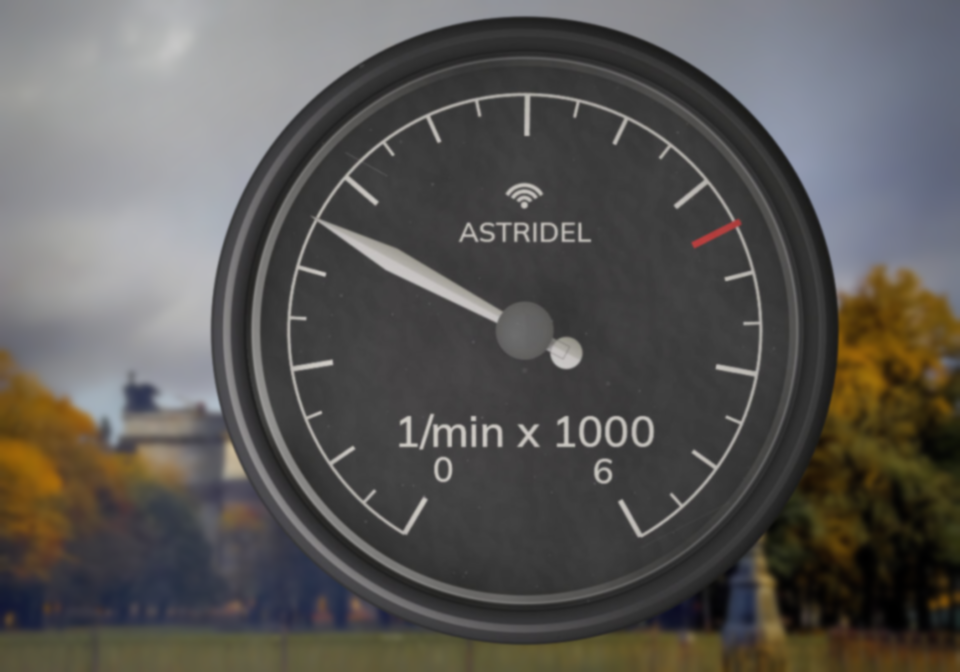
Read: {"value": 1750, "unit": "rpm"}
